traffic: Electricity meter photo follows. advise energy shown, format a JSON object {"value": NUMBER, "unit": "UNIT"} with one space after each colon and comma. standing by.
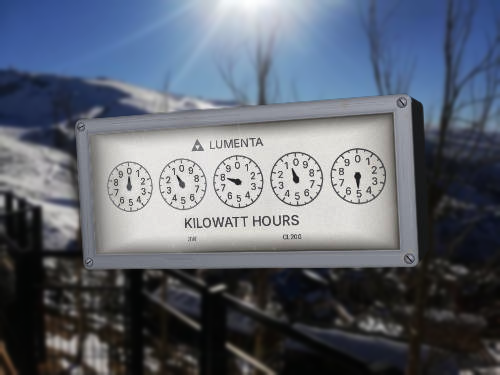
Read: {"value": 805, "unit": "kWh"}
